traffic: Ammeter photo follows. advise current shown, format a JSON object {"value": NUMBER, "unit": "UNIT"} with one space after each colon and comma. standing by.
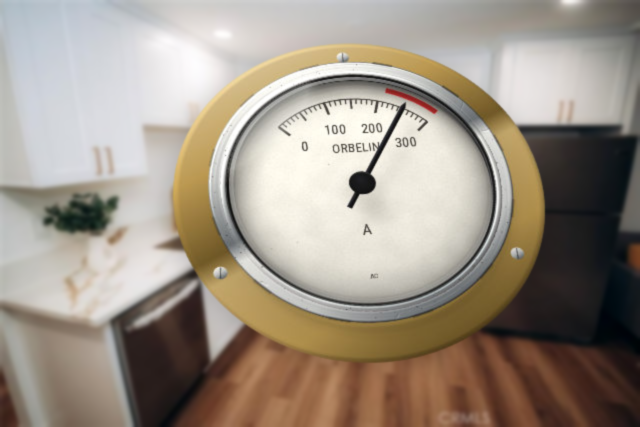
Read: {"value": 250, "unit": "A"}
